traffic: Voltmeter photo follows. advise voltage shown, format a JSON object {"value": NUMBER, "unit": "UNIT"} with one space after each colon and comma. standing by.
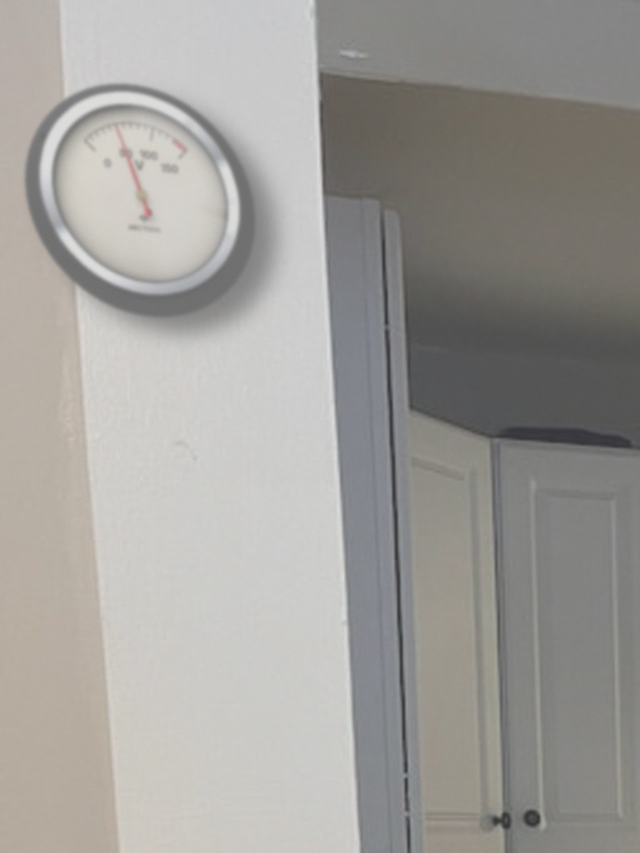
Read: {"value": 50, "unit": "V"}
